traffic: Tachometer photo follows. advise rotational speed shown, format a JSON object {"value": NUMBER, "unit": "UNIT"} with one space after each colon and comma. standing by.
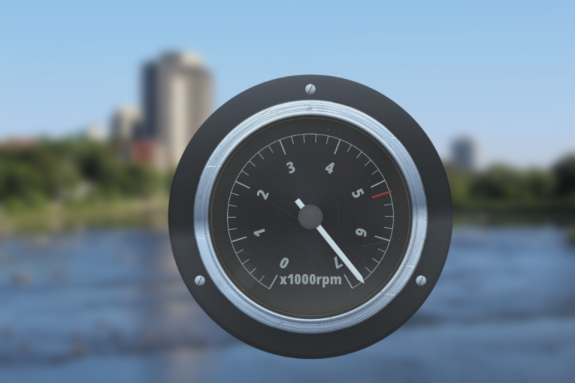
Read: {"value": 6800, "unit": "rpm"}
